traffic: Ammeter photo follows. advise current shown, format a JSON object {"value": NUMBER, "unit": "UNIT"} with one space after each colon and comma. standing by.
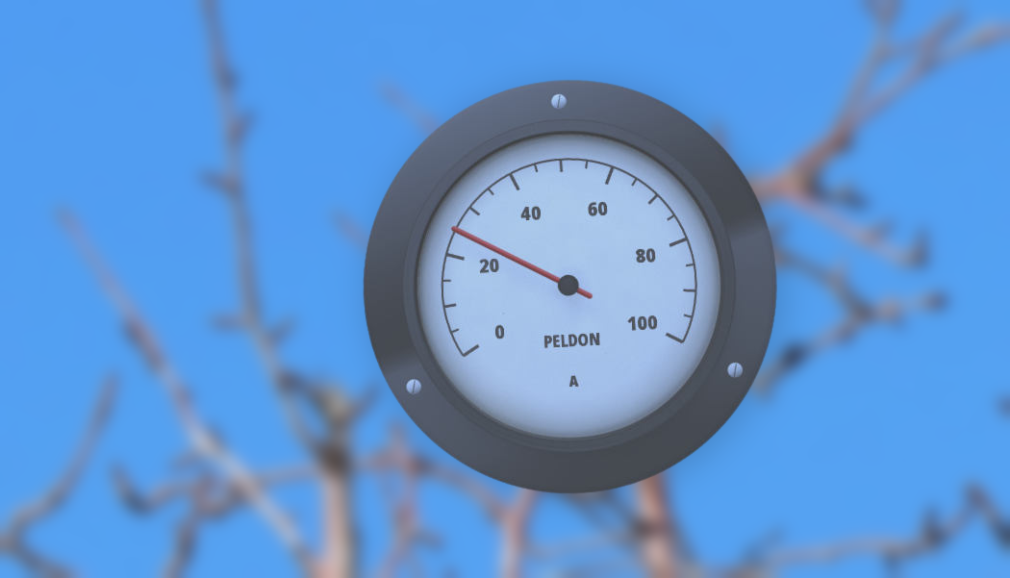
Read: {"value": 25, "unit": "A"}
